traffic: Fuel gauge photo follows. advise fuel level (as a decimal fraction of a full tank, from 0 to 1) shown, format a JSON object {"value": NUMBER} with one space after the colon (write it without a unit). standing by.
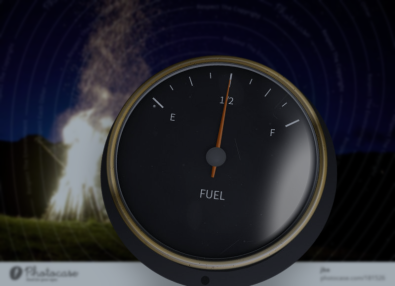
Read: {"value": 0.5}
